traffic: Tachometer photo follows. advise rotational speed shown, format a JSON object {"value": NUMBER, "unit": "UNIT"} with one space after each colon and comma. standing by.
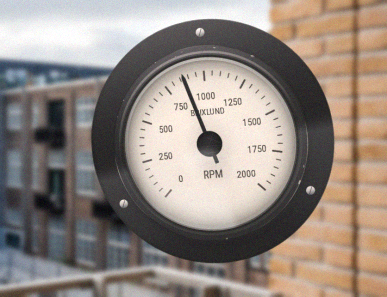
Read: {"value": 875, "unit": "rpm"}
